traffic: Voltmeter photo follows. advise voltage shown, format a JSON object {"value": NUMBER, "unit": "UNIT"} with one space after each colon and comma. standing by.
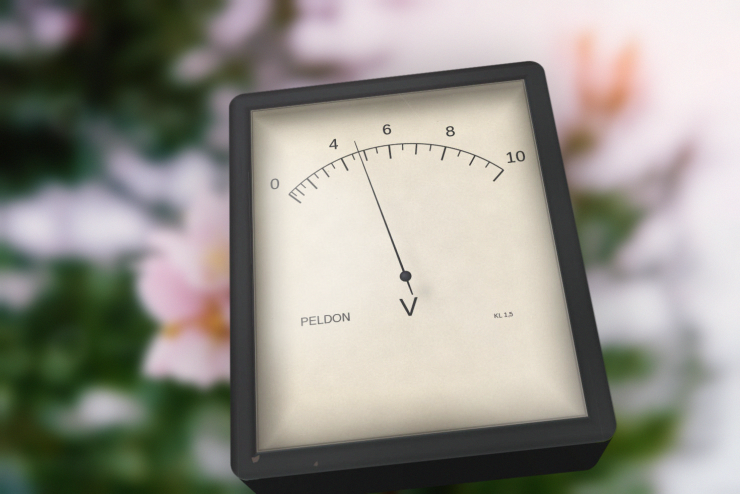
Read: {"value": 4.75, "unit": "V"}
